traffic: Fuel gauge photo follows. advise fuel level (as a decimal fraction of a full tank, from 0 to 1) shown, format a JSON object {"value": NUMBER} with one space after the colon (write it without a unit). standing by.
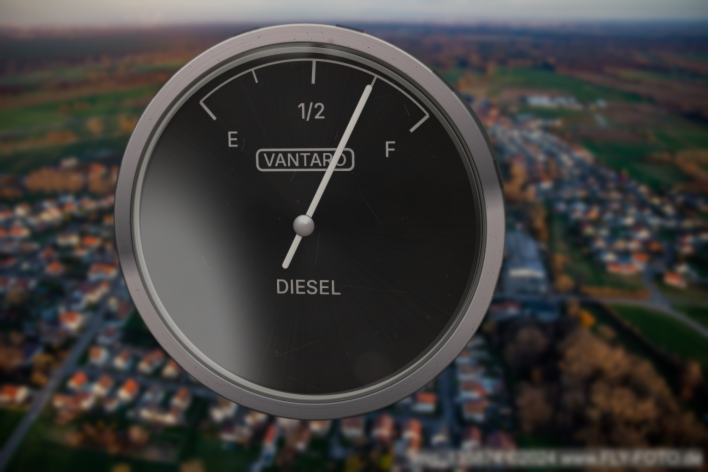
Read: {"value": 0.75}
